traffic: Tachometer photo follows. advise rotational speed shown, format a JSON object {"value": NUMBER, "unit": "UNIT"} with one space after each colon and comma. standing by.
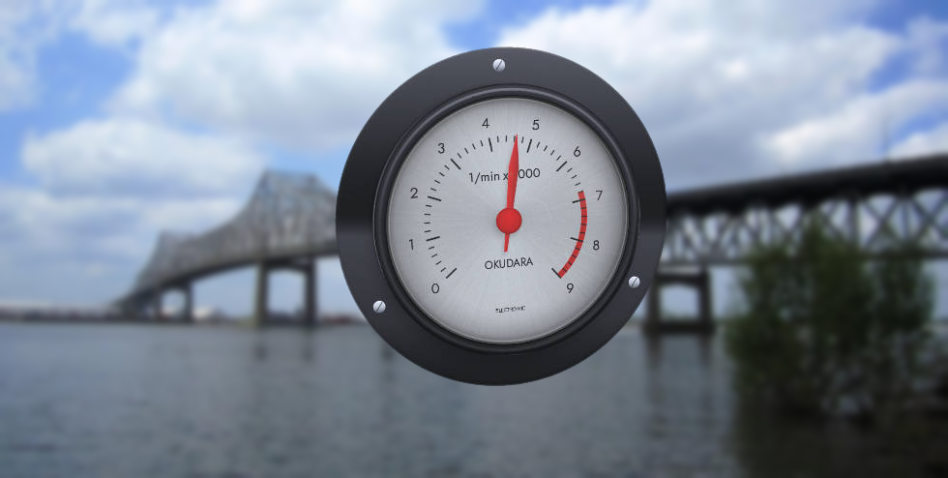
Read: {"value": 4600, "unit": "rpm"}
